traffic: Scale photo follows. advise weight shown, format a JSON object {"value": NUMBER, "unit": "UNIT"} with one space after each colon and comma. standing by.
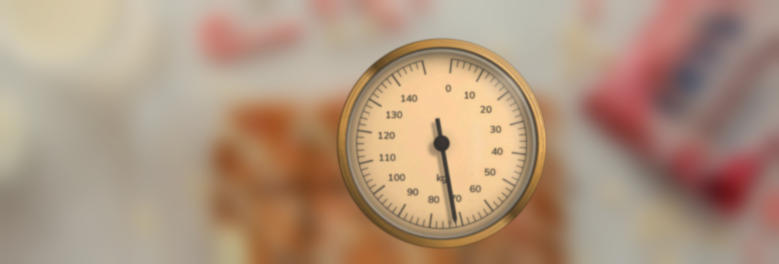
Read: {"value": 72, "unit": "kg"}
